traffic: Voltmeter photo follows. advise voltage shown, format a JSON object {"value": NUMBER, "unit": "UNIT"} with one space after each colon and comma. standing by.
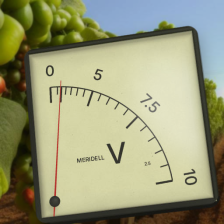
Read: {"value": 2.5, "unit": "V"}
